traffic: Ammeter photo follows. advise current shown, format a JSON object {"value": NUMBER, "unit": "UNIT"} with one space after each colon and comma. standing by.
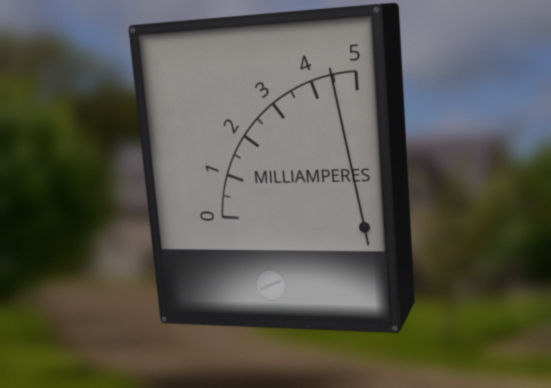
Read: {"value": 4.5, "unit": "mA"}
